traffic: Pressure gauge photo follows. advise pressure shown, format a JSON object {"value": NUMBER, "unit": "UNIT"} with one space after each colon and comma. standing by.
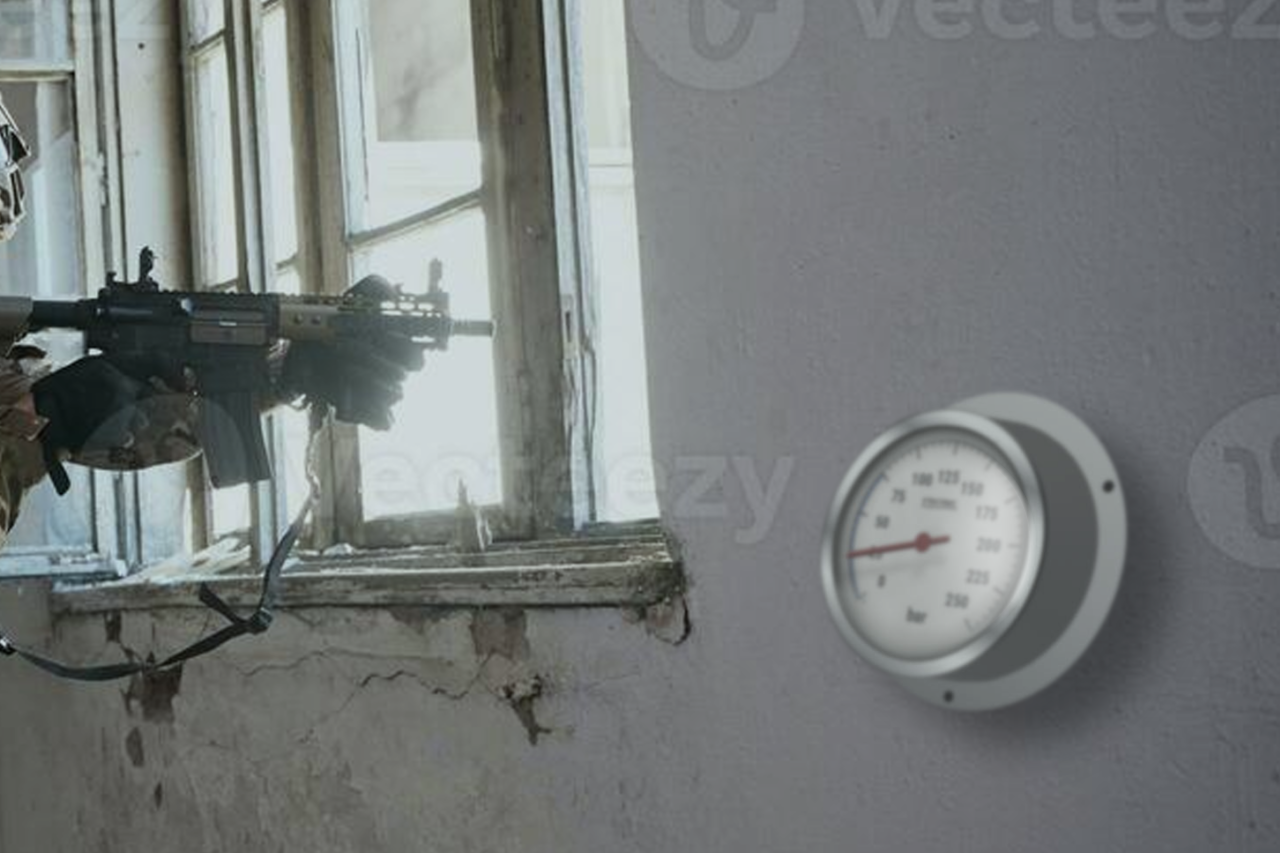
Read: {"value": 25, "unit": "bar"}
